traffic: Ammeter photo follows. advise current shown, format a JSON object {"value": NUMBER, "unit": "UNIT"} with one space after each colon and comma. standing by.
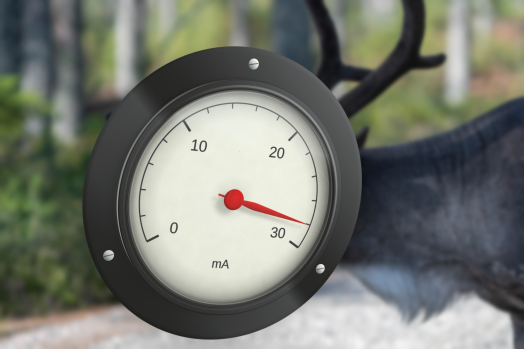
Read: {"value": 28, "unit": "mA"}
